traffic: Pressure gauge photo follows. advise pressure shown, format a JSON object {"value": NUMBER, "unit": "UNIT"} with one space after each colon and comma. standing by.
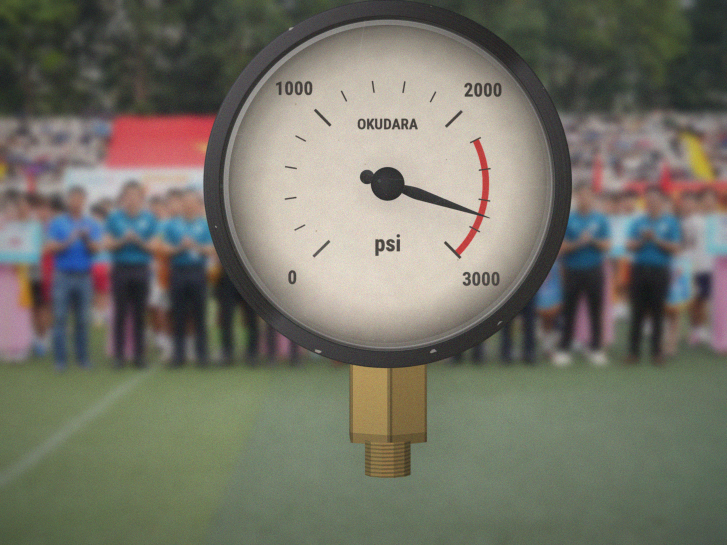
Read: {"value": 2700, "unit": "psi"}
